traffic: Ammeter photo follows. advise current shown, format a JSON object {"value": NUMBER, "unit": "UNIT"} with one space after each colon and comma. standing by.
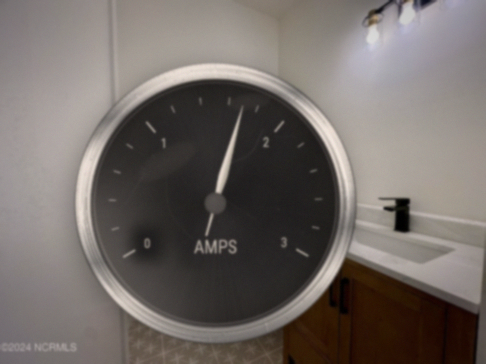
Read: {"value": 1.7, "unit": "A"}
